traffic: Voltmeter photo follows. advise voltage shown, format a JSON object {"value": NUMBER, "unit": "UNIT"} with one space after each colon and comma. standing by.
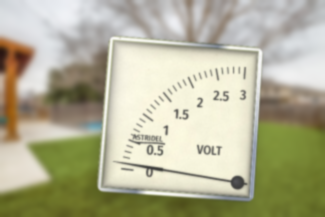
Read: {"value": 0.1, "unit": "V"}
